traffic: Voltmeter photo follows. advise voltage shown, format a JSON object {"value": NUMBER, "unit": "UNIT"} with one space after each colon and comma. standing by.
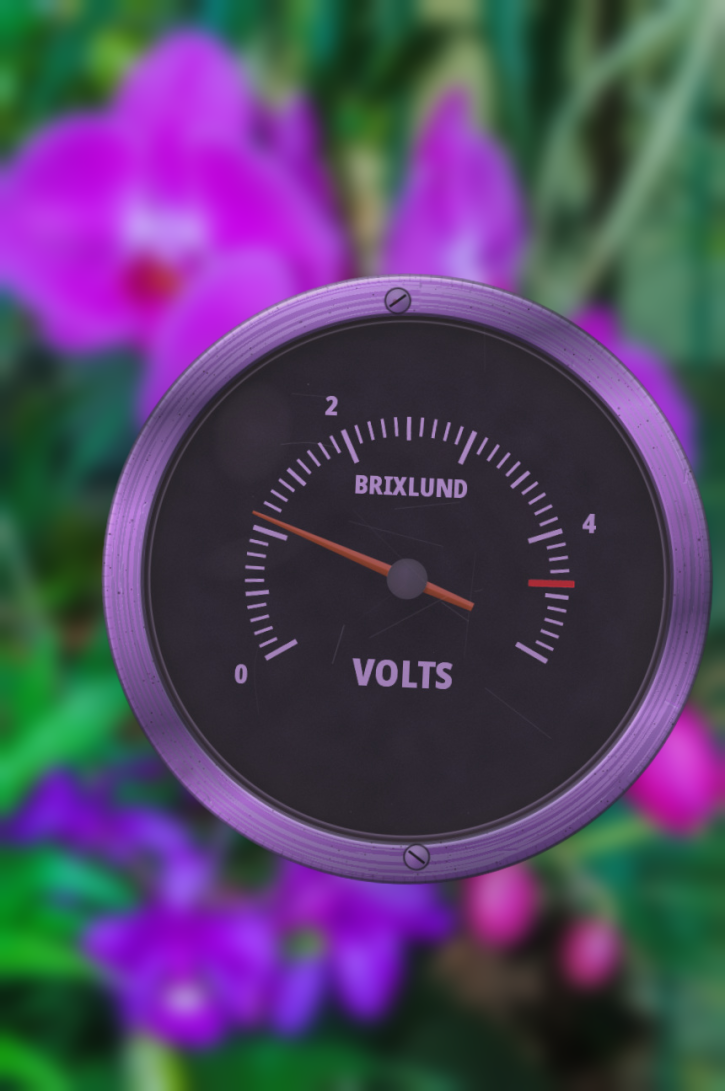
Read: {"value": 1.1, "unit": "V"}
